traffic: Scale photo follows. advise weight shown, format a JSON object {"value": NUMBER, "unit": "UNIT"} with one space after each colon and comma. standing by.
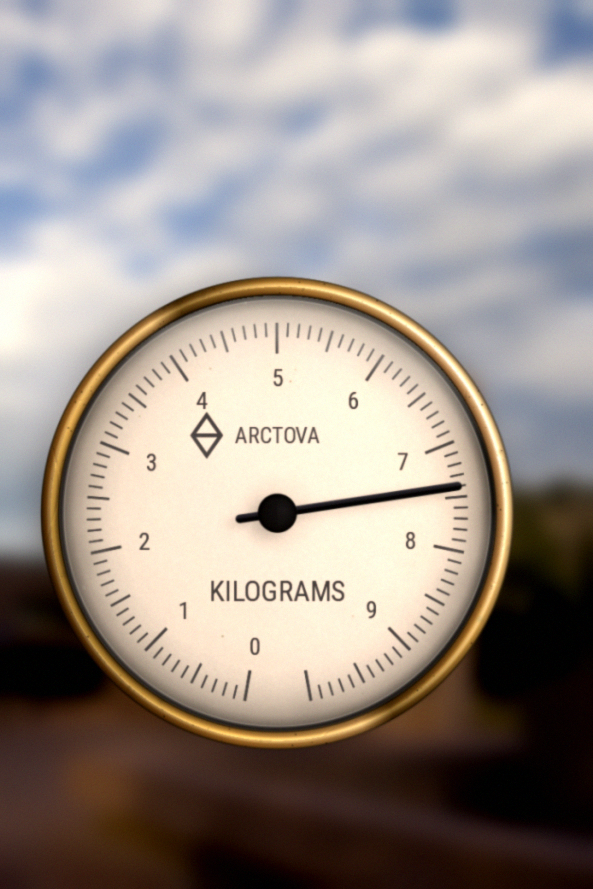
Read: {"value": 7.4, "unit": "kg"}
